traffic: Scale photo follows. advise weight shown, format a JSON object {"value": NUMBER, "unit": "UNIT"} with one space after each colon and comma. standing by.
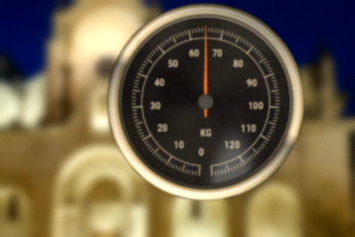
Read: {"value": 65, "unit": "kg"}
